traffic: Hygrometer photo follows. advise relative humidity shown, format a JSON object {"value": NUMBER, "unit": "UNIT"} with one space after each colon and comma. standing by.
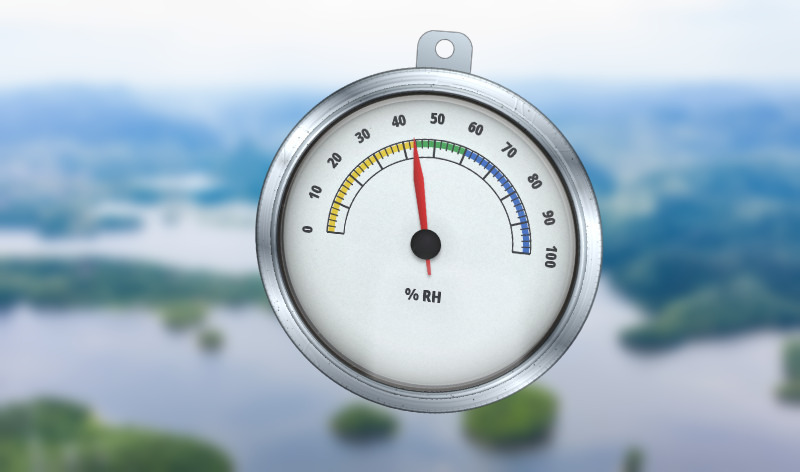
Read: {"value": 44, "unit": "%"}
